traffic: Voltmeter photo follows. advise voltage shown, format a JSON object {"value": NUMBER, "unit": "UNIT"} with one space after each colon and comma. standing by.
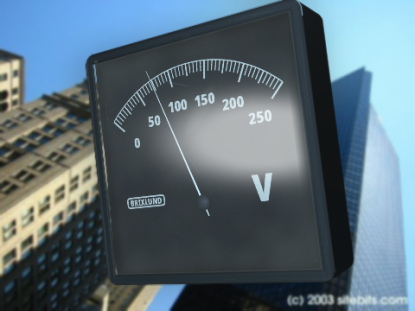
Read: {"value": 75, "unit": "V"}
